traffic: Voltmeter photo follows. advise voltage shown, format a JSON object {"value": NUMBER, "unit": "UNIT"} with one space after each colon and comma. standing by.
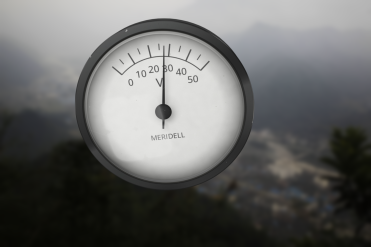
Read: {"value": 27.5, "unit": "V"}
